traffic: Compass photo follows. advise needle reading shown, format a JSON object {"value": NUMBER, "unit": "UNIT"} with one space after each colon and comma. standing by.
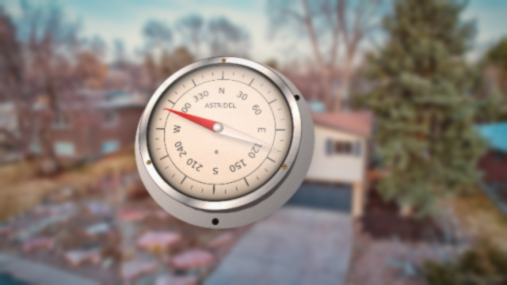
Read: {"value": 290, "unit": "°"}
